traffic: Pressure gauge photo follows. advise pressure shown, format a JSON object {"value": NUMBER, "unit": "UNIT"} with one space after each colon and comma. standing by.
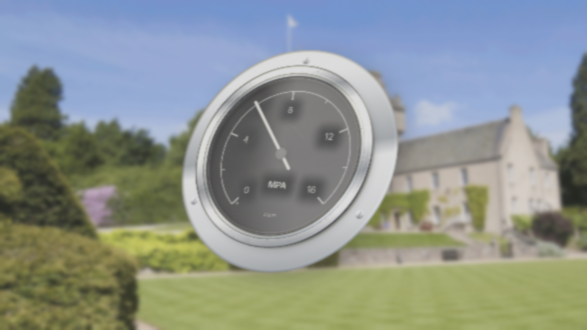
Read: {"value": 6, "unit": "MPa"}
